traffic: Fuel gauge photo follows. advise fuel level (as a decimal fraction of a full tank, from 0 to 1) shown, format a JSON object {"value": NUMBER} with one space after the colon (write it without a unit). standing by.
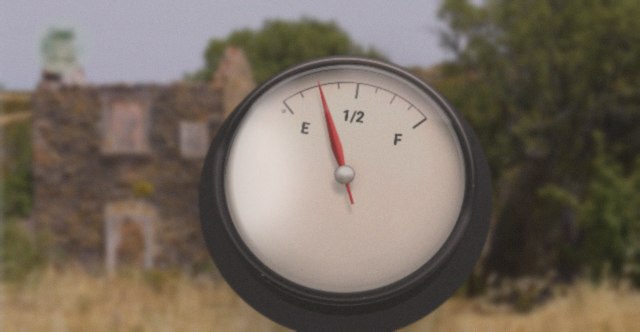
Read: {"value": 0.25}
